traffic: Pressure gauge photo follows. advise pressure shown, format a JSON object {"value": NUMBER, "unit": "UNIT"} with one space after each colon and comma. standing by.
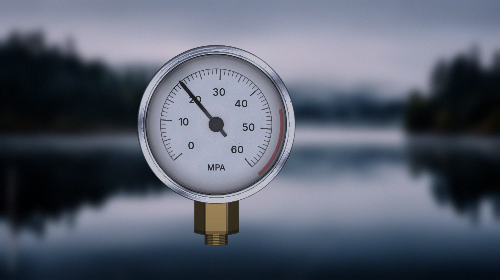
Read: {"value": 20, "unit": "MPa"}
